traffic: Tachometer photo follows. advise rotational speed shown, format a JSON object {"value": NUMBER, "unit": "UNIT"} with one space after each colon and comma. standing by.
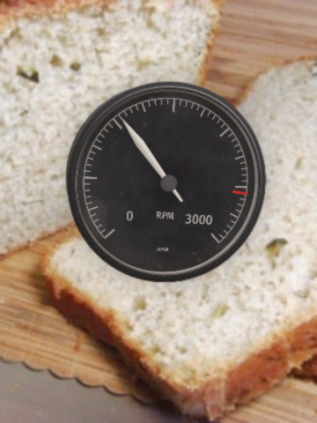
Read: {"value": 1050, "unit": "rpm"}
